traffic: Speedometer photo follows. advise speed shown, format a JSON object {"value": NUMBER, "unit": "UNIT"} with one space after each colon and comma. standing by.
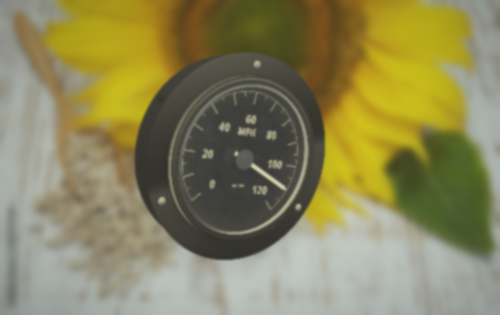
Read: {"value": 110, "unit": "mph"}
